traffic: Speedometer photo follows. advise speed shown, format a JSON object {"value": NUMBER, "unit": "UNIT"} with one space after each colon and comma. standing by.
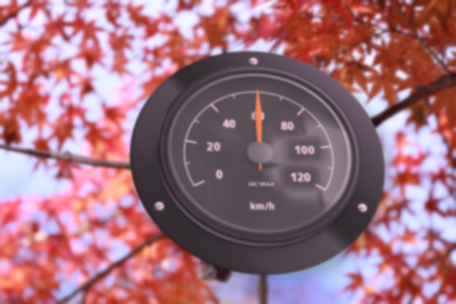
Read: {"value": 60, "unit": "km/h"}
